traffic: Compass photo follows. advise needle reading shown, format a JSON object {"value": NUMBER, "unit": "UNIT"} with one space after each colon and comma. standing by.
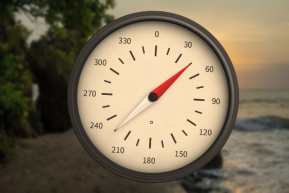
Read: {"value": 45, "unit": "°"}
